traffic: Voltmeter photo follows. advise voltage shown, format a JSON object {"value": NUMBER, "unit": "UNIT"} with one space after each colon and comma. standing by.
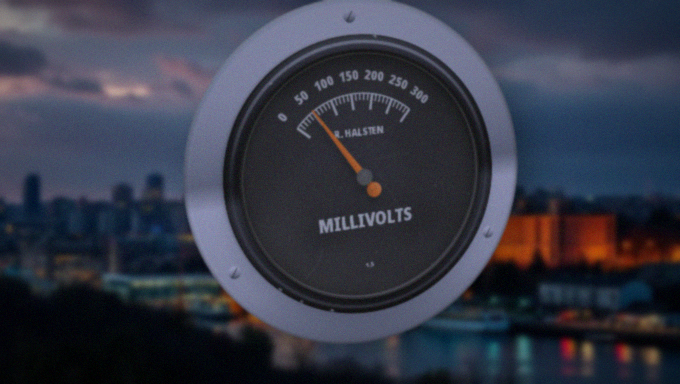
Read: {"value": 50, "unit": "mV"}
